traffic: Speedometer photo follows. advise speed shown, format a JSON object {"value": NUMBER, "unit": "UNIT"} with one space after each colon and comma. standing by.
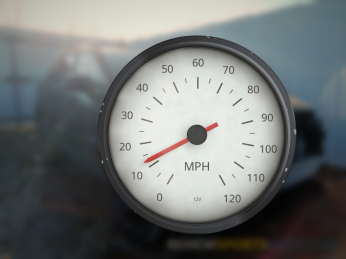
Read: {"value": 12.5, "unit": "mph"}
